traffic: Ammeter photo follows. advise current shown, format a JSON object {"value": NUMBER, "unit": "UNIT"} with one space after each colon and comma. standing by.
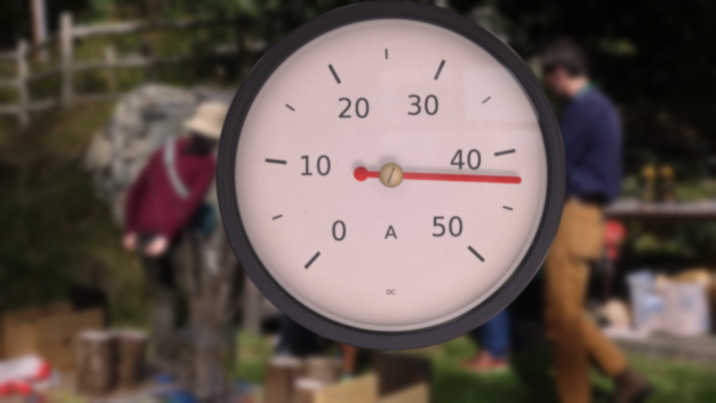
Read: {"value": 42.5, "unit": "A"}
